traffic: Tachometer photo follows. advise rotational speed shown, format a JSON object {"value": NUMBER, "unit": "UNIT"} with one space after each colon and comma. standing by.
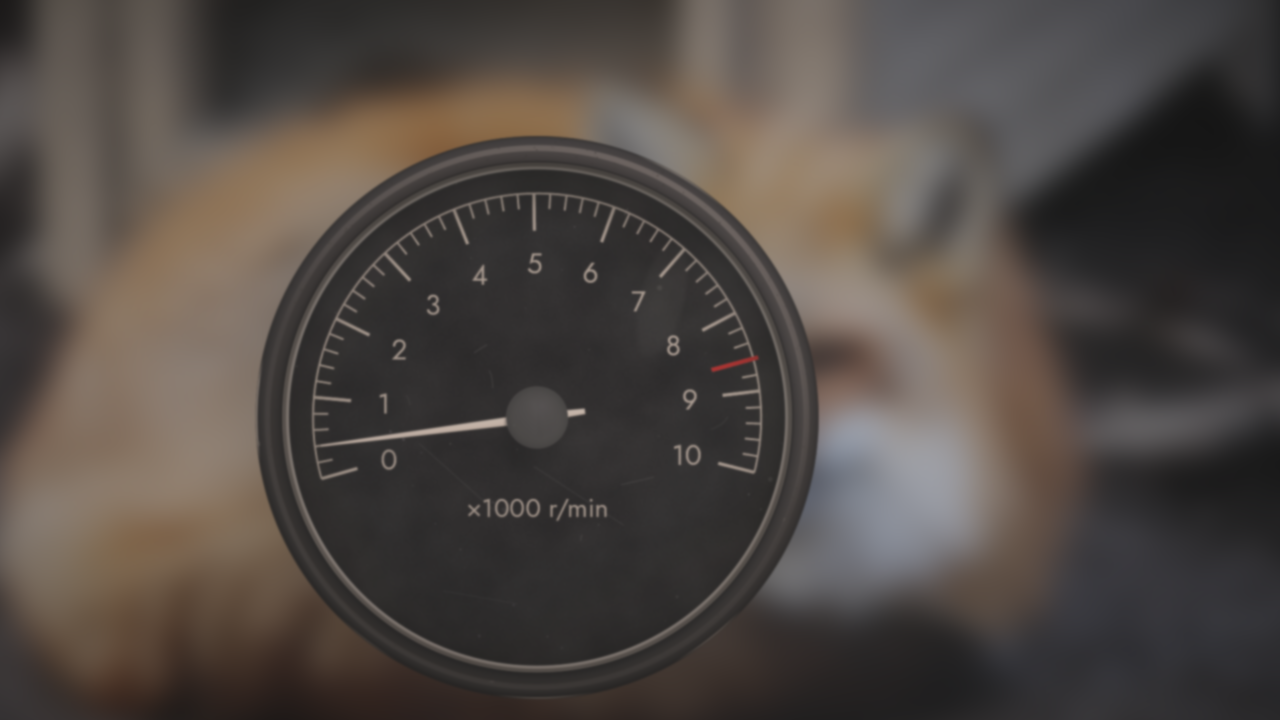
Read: {"value": 400, "unit": "rpm"}
